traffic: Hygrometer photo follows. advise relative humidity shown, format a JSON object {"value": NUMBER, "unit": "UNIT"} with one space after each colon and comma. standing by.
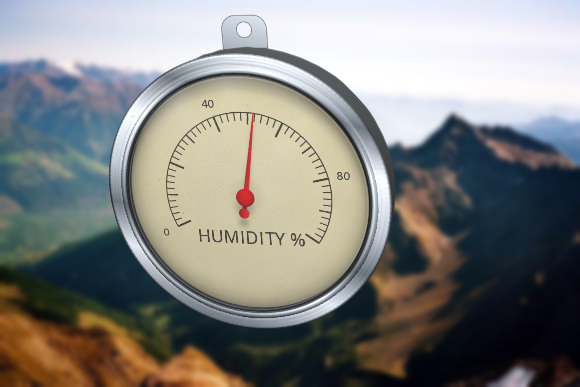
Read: {"value": 52, "unit": "%"}
